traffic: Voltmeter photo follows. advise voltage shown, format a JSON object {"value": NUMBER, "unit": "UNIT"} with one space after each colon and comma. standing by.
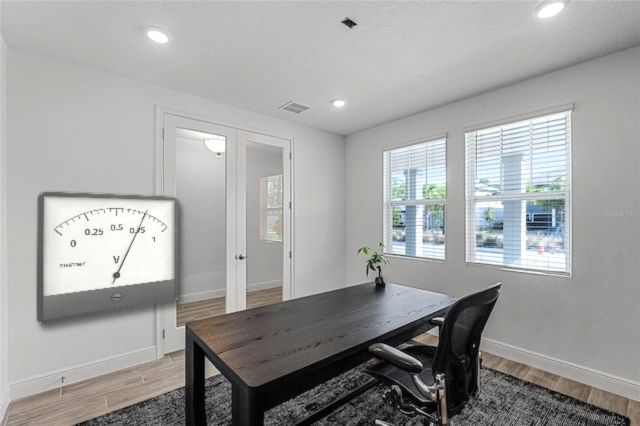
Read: {"value": 0.75, "unit": "V"}
